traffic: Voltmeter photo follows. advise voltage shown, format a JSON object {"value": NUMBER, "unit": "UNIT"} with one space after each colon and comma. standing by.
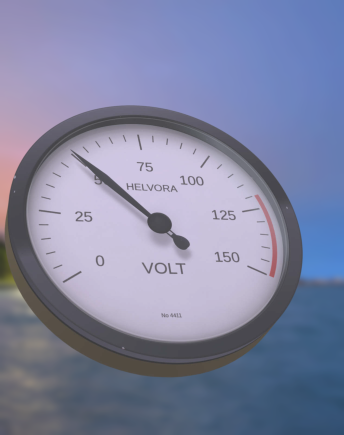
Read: {"value": 50, "unit": "V"}
